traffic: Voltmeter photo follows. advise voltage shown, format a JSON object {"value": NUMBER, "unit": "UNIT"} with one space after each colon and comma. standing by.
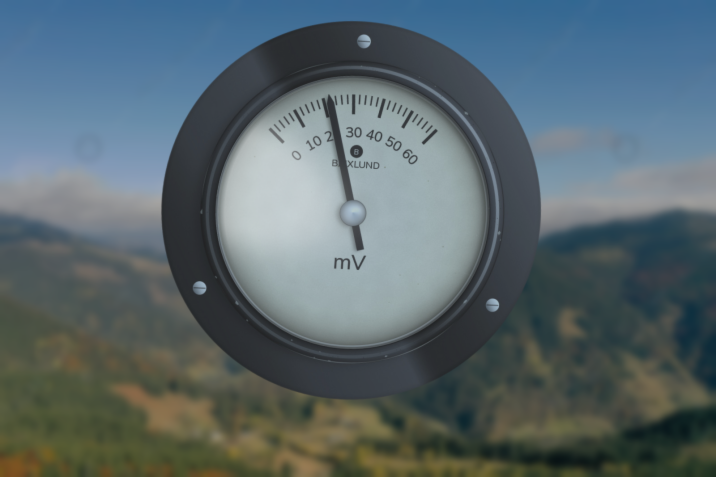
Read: {"value": 22, "unit": "mV"}
